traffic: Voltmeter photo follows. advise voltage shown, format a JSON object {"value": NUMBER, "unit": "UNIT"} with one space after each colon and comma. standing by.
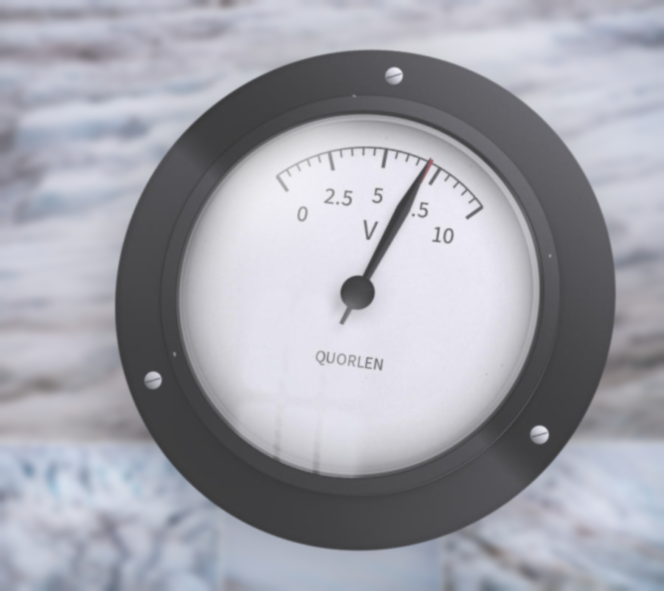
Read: {"value": 7, "unit": "V"}
